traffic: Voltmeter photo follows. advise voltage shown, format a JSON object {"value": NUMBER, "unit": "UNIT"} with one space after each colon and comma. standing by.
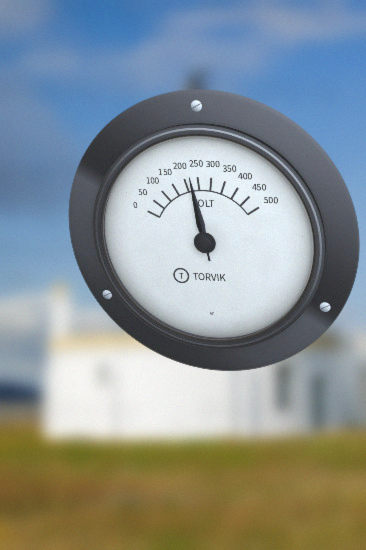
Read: {"value": 225, "unit": "V"}
